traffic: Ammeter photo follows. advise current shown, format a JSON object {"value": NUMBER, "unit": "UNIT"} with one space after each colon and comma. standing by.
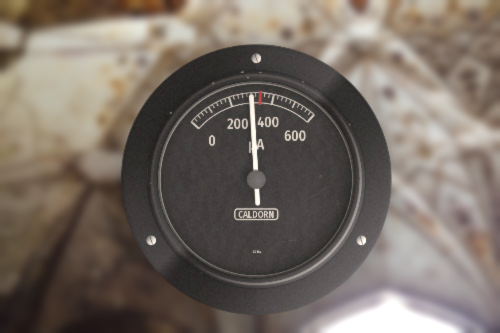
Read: {"value": 300, "unit": "µA"}
